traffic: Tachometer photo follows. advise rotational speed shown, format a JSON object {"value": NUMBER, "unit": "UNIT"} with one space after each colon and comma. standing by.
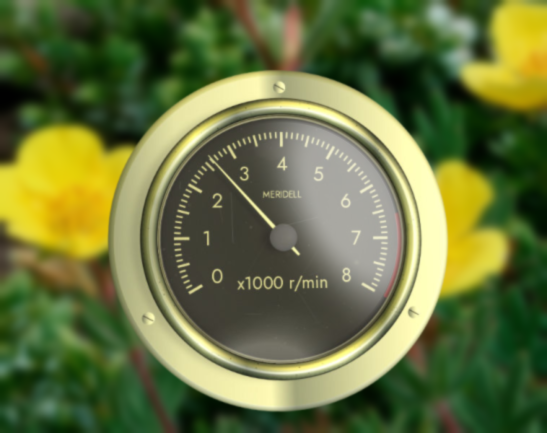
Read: {"value": 2600, "unit": "rpm"}
